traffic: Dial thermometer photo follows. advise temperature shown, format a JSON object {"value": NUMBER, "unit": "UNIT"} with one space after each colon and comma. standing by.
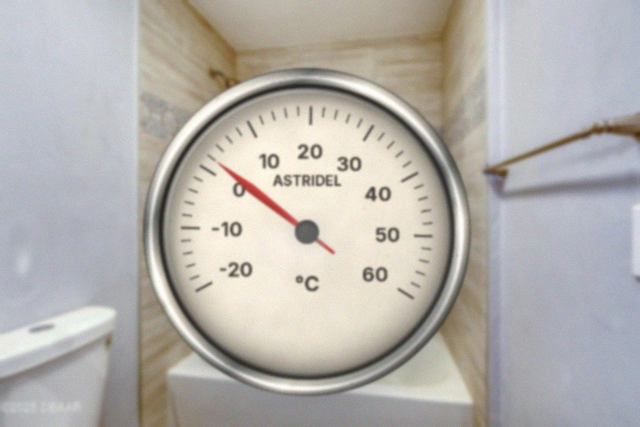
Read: {"value": 2, "unit": "°C"}
